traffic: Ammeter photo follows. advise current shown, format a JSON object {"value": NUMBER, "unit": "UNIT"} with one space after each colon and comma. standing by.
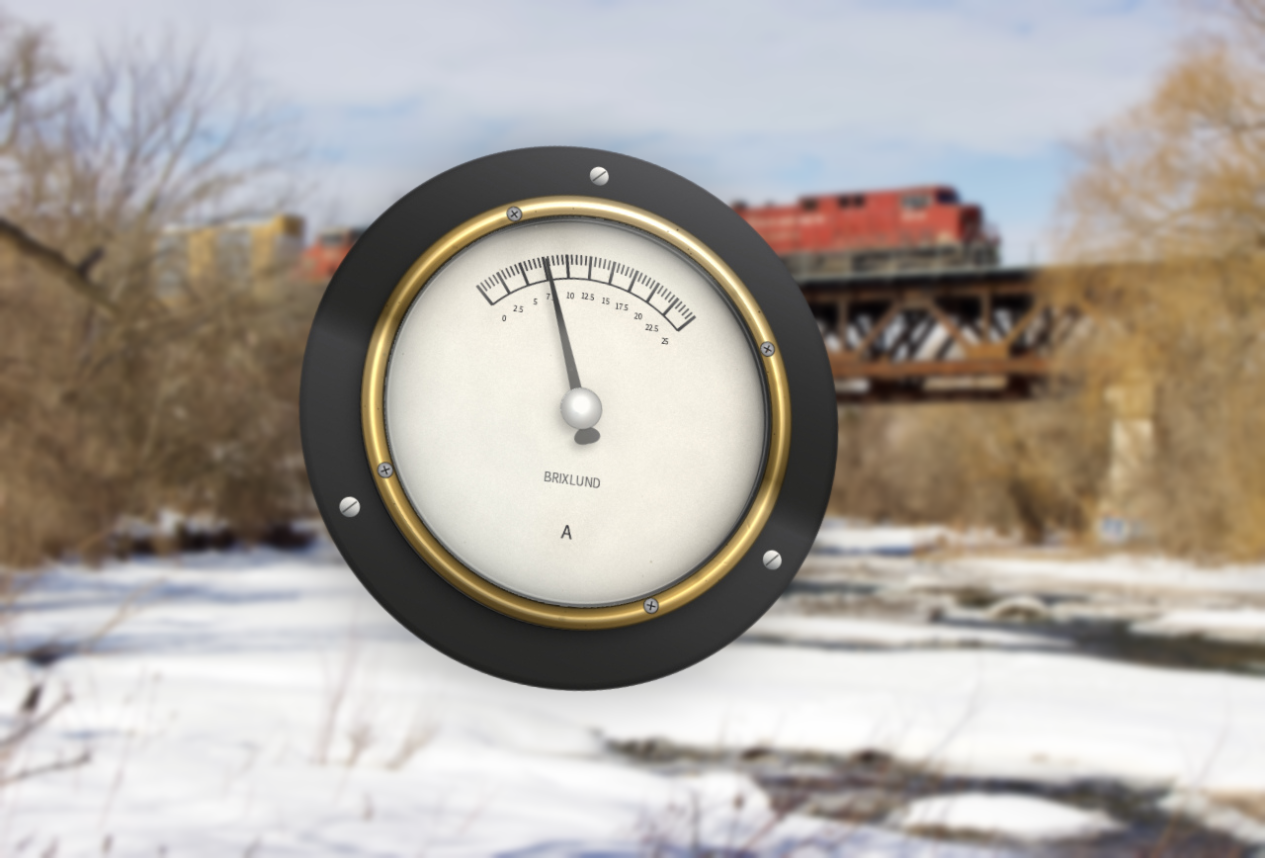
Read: {"value": 7.5, "unit": "A"}
